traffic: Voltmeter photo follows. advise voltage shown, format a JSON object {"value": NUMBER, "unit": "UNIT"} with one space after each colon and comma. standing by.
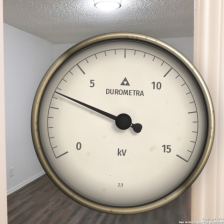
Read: {"value": 3.25, "unit": "kV"}
